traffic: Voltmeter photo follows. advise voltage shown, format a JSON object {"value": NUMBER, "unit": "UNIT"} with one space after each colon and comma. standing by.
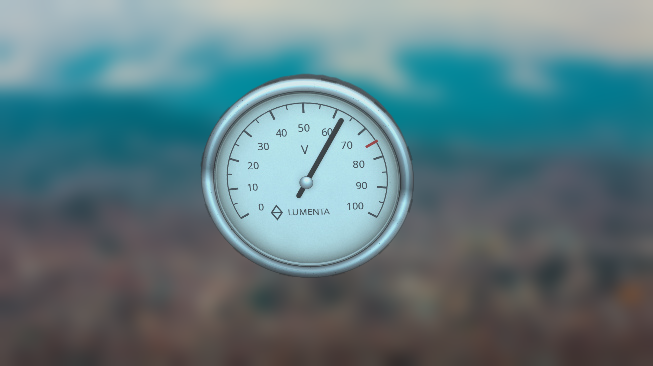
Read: {"value": 62.5, "unit": "V"}
